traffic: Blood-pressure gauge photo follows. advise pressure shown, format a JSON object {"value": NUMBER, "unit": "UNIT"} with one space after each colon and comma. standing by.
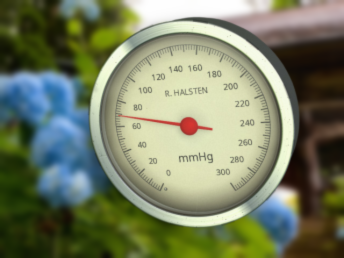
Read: {"value": 70, "unit": "mmHg"}
